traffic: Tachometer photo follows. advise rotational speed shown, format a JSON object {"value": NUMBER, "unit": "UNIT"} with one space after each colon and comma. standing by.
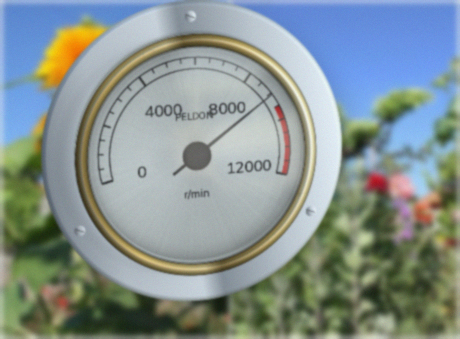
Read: {"value": 9000, "unit": "rpm"}
